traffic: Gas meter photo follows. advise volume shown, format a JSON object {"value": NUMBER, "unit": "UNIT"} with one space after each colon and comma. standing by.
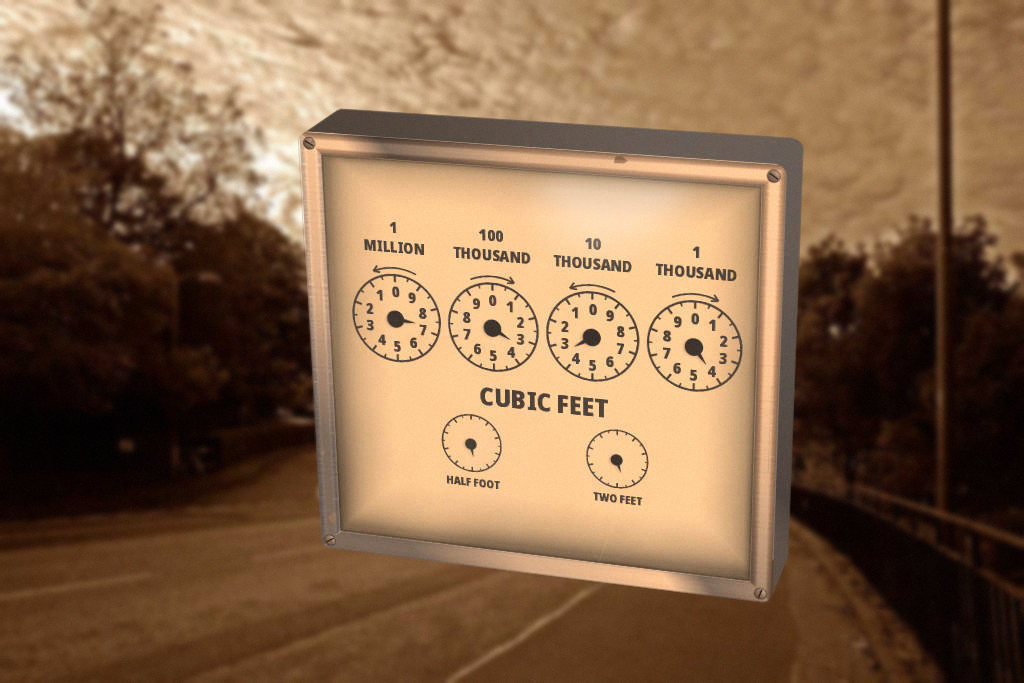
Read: {"value": 733400, "unit": "ft³"}
